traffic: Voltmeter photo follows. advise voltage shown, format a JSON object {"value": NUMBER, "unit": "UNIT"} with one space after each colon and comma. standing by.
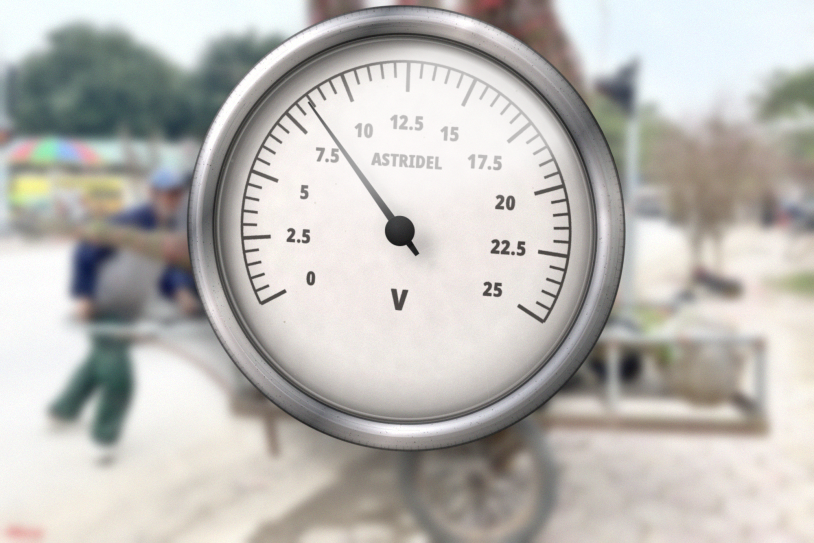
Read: {"value": 8.5, "unit": "V"}
